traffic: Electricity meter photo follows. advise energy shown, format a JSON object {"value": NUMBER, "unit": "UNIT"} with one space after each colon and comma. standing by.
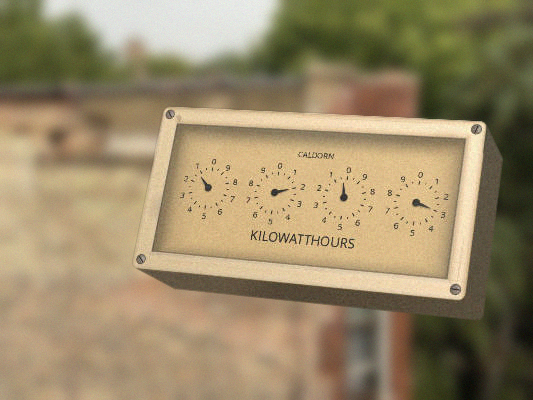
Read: {"value": 1203, "unit": "kWh"}
